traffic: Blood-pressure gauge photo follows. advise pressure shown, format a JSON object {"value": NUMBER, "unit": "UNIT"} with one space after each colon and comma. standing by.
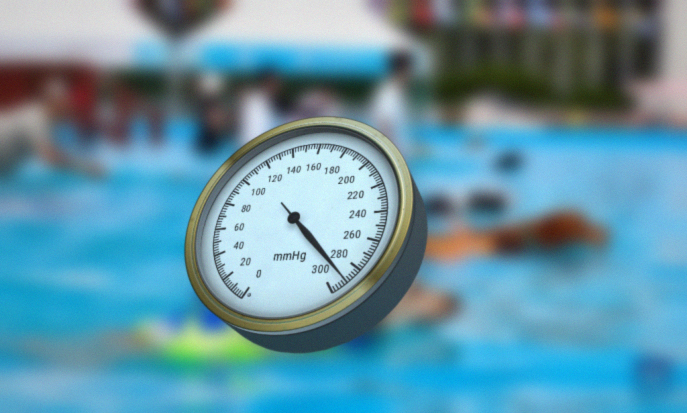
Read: {"value": 290, "unit": "mmHg"}
